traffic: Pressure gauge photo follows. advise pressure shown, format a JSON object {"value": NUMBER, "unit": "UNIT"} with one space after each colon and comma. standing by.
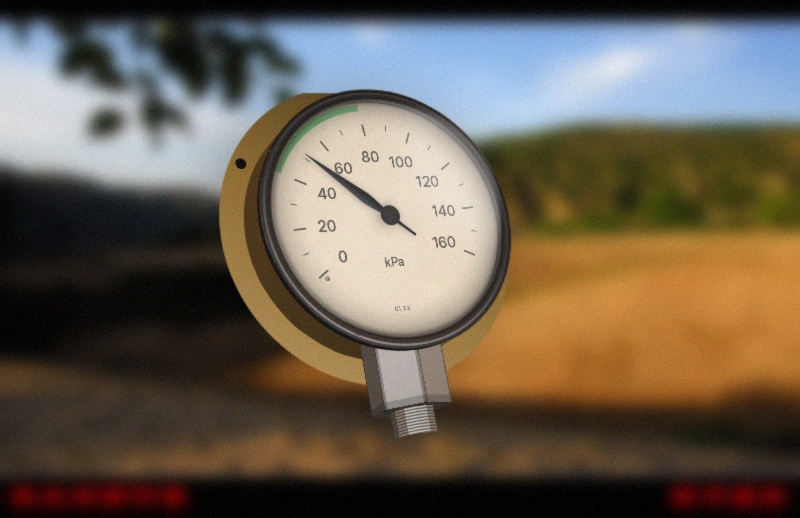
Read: {"value": 50, "unit": "kPa"}
